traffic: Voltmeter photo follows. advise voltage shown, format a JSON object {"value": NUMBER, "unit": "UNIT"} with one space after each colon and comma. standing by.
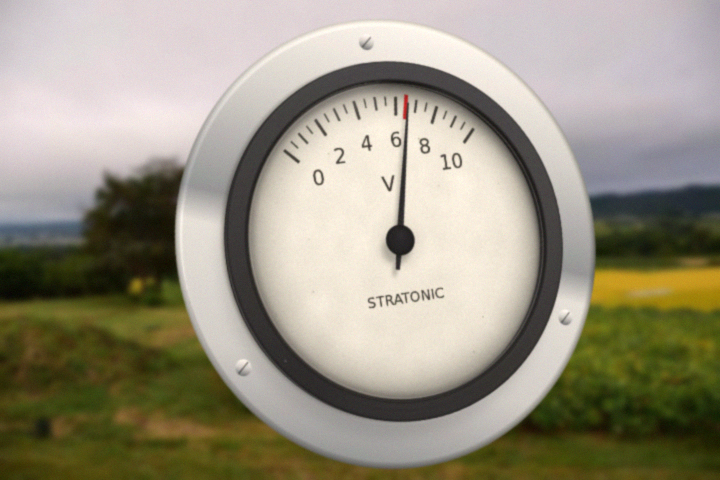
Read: {"value": 6.5, "unit": "V"}
